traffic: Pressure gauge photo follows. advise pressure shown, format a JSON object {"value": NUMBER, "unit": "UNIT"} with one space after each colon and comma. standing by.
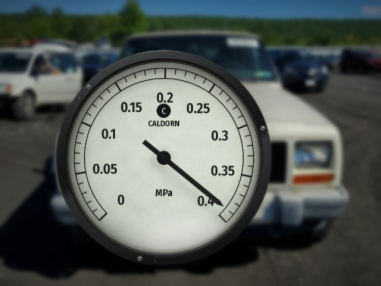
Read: {"value": 0.39, "unit": "MPa"}
